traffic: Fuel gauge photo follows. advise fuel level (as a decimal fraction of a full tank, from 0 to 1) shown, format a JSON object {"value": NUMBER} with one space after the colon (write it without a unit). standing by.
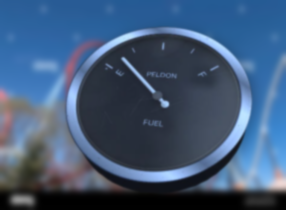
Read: {"value": 0.125}
